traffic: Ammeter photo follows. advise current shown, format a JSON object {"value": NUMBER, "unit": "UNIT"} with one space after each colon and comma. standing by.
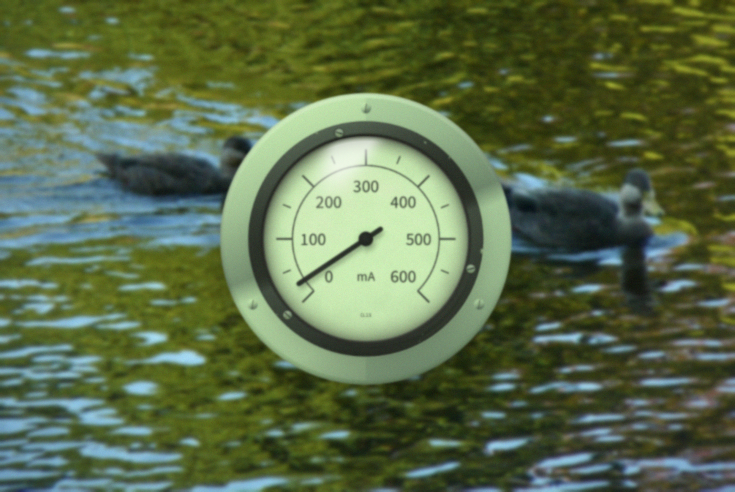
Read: {"value": 25, "unit": "mA"}
